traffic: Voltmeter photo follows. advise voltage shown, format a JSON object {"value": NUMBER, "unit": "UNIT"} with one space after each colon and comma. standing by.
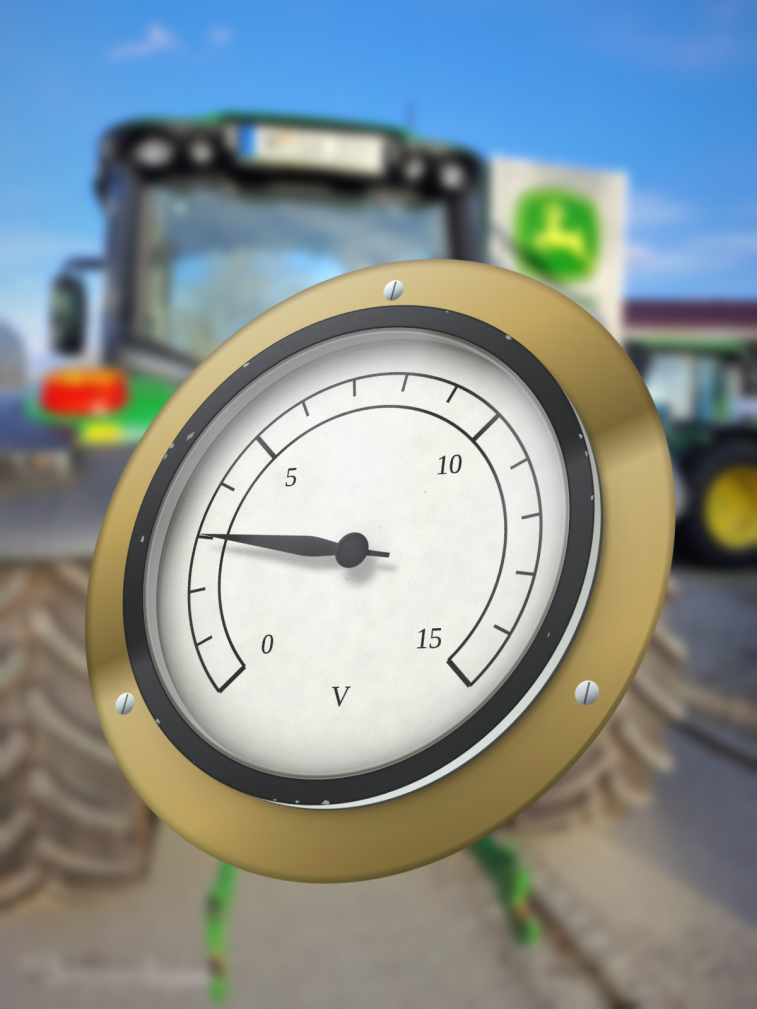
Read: {"value": 3, "unit": "V"}
